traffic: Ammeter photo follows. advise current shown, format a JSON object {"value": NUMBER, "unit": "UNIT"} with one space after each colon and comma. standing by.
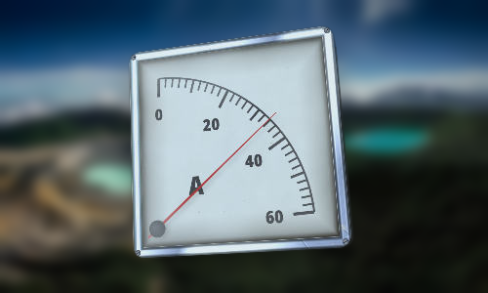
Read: {"value": 34, "unit": "A"}
